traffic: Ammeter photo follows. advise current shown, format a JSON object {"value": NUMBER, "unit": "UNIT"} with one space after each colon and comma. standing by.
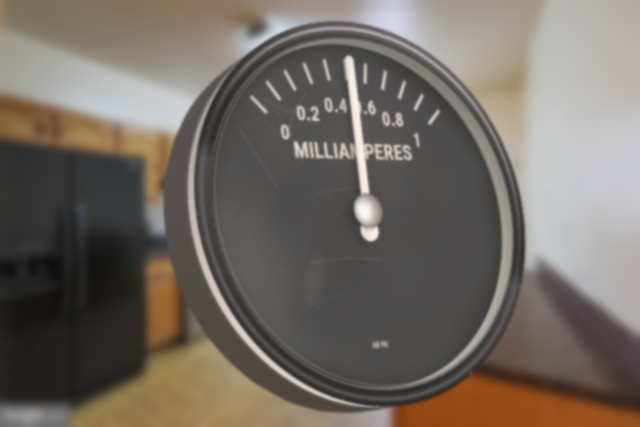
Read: {"value": 0.5, "unit": "mA"}
